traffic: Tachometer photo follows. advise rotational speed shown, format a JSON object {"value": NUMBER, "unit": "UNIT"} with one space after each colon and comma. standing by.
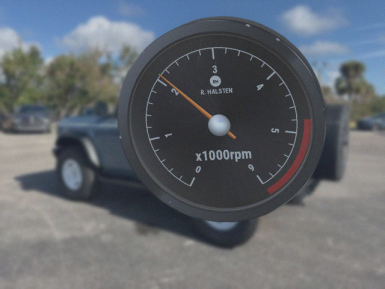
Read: {"value": 2100, "unit": "rpm"}
